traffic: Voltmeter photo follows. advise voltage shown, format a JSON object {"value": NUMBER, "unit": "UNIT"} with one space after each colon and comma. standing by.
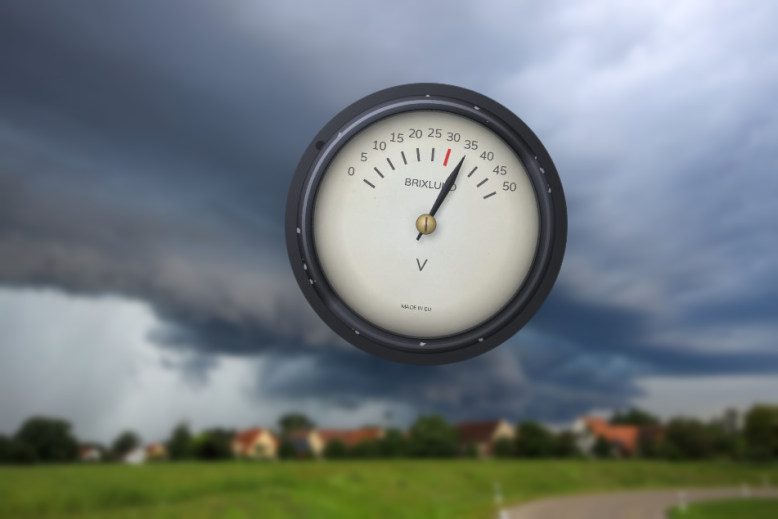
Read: {"value": 35, "unit": "V"}
